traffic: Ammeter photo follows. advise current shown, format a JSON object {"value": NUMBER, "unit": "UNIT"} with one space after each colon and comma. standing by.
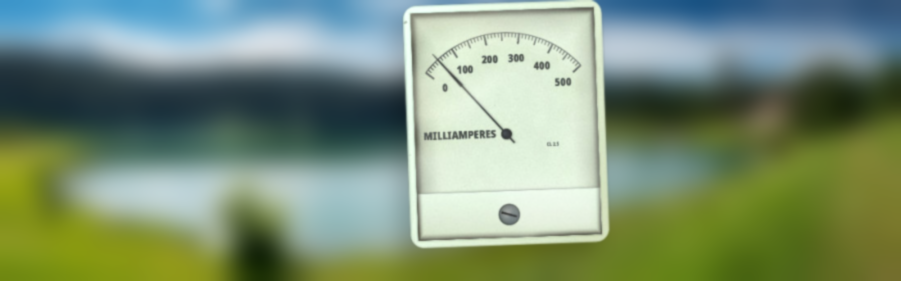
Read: {"value": 50, "unit": "mA"}
